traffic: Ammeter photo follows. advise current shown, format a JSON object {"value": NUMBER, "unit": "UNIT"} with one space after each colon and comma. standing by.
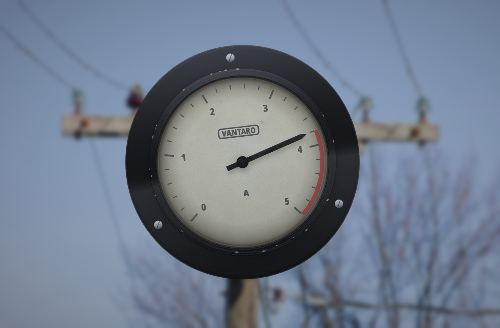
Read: {"value": 3.8, "unit": "A"}
